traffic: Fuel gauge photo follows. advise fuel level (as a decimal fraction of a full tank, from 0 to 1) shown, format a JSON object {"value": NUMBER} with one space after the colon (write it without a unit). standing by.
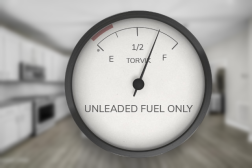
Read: {"value": 0.75}
